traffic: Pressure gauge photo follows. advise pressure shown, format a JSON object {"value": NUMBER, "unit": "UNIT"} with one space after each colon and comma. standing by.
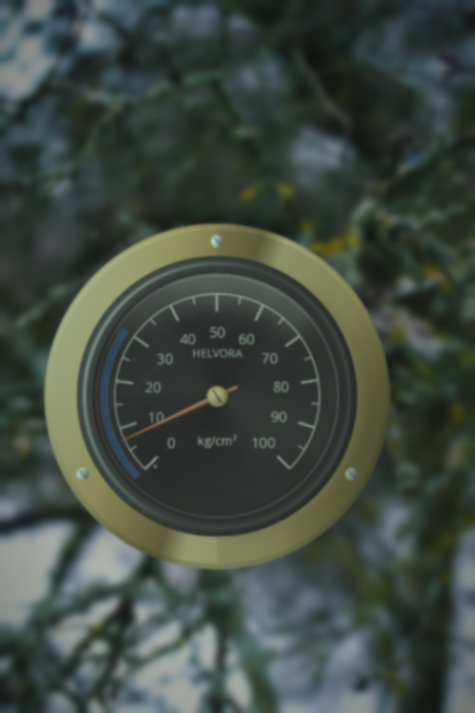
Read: {"value": 7.5, "unit": "kg/cm²"}
